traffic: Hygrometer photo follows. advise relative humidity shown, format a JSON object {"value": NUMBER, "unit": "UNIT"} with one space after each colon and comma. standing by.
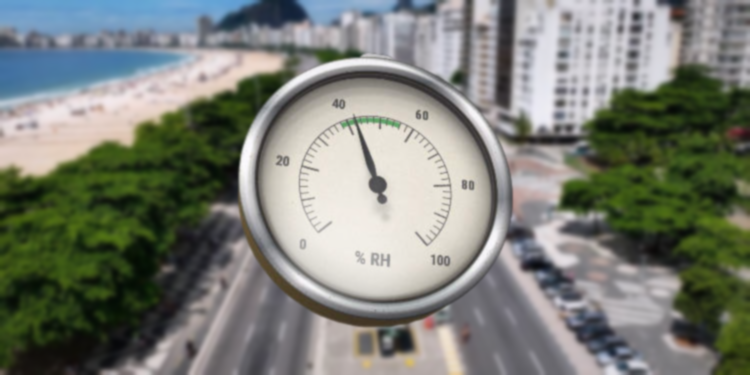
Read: {"value": 42, "unit": "%"}
